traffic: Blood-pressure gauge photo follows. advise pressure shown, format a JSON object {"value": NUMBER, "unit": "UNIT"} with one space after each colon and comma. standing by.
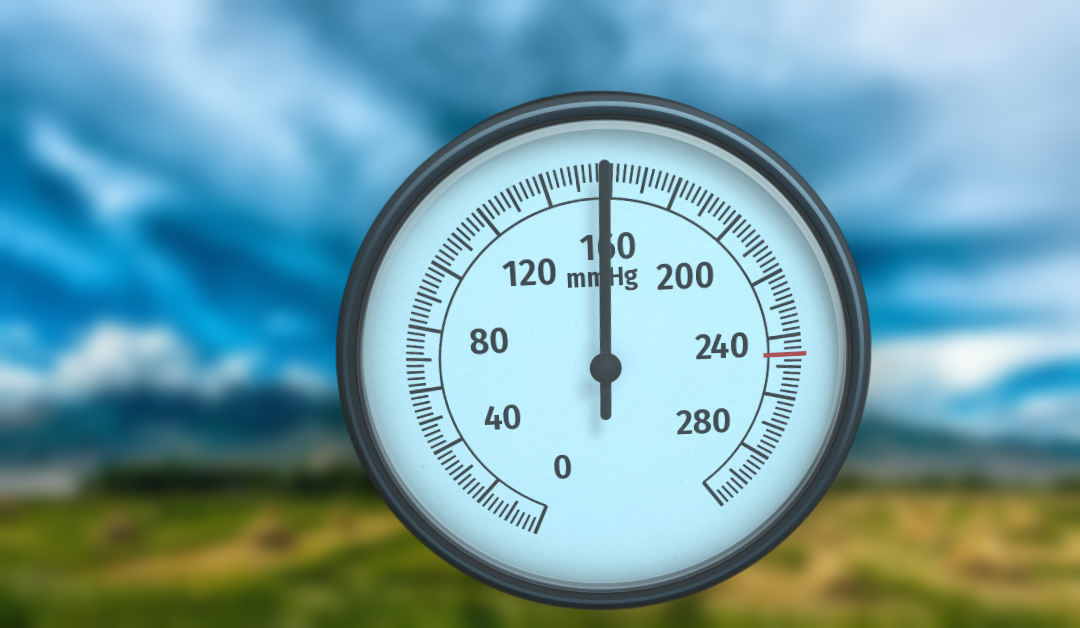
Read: {"value": 158, "unit": "mmHg"}
